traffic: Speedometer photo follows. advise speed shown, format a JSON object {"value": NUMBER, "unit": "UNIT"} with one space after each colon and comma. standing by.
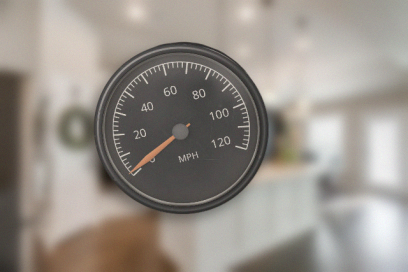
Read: {"value": 2, "unit": "mph"}
